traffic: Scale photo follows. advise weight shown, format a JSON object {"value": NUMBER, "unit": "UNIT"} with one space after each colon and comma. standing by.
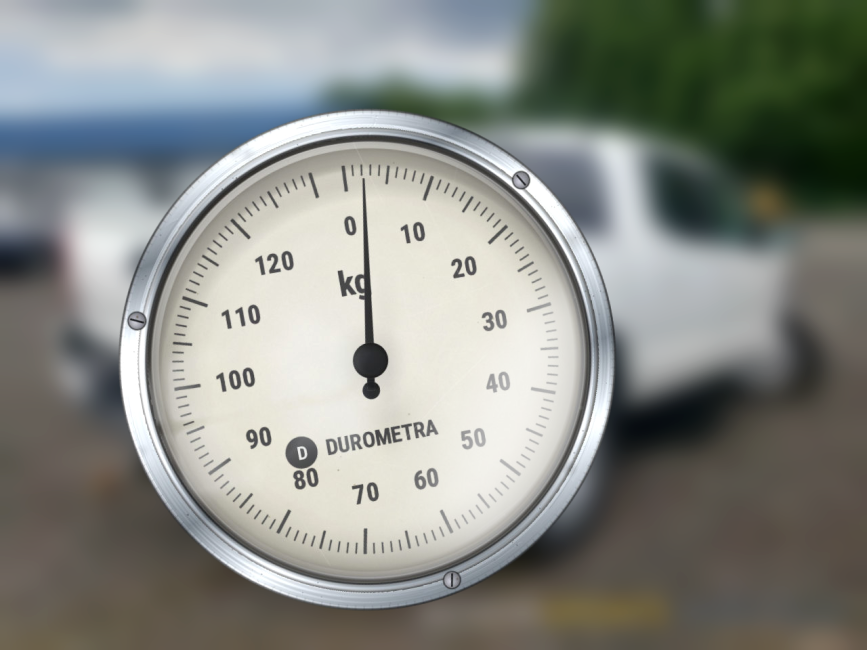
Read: {"value": 2, "unit": "kg"}
